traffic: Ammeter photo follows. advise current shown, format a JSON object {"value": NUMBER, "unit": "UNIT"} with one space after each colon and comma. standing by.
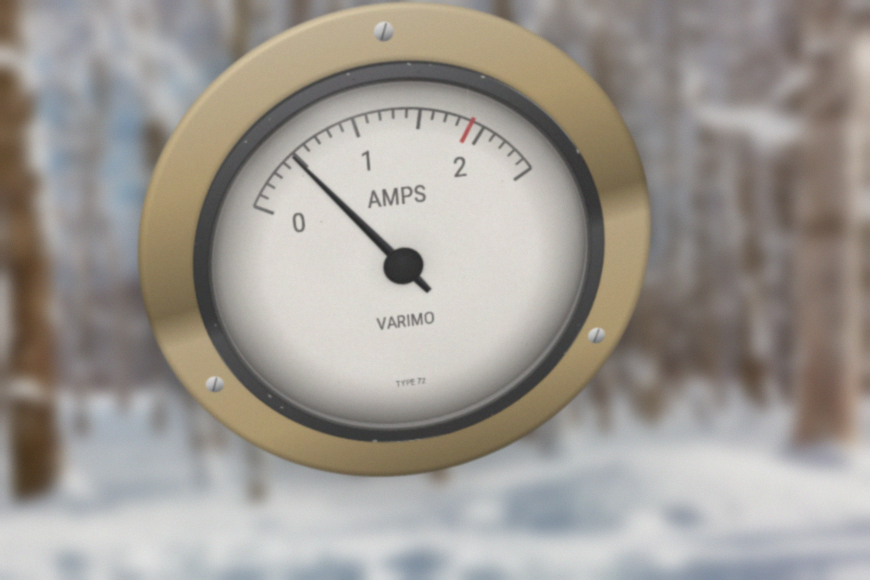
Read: {"value": 0.5, "unit": "A"}
